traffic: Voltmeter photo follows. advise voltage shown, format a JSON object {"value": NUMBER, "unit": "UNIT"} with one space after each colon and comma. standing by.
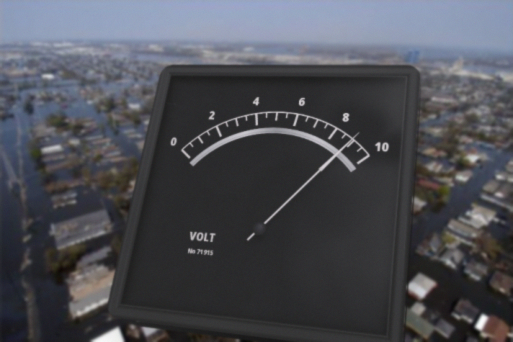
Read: {"value": 9, "unit": "V"}
